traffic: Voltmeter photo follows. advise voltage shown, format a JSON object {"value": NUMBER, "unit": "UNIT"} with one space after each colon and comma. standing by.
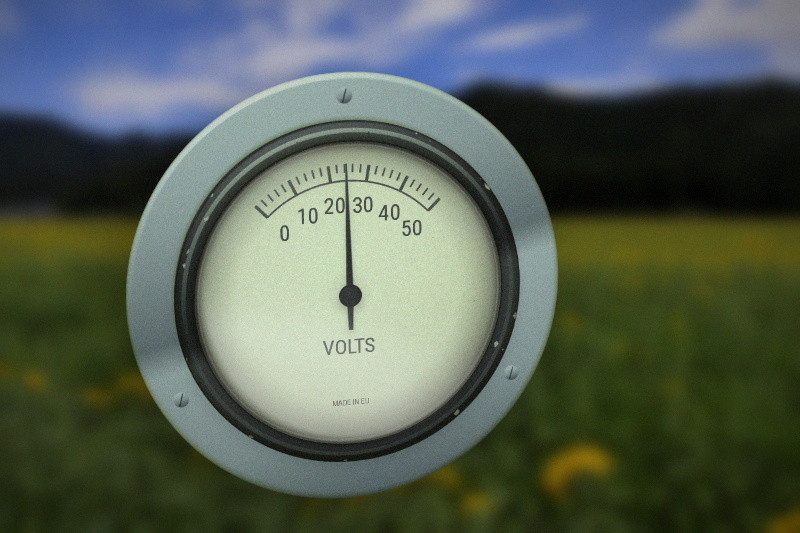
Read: {"value": 24, "unit": "V"}
